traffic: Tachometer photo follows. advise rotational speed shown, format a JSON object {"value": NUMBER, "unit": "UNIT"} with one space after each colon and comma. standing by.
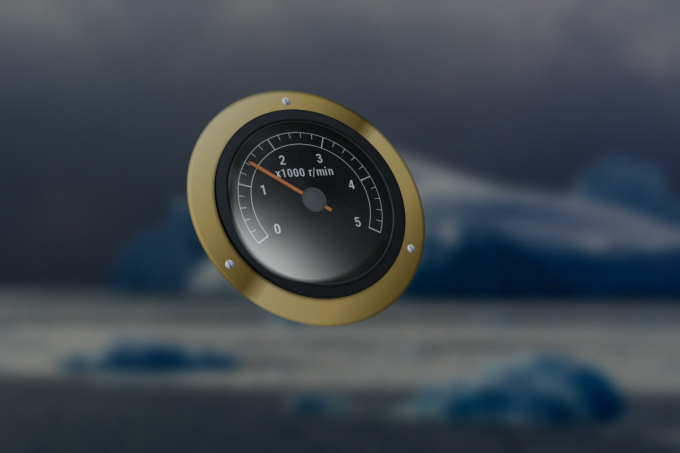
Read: {"value": 1400, "unit": "rpm"}
